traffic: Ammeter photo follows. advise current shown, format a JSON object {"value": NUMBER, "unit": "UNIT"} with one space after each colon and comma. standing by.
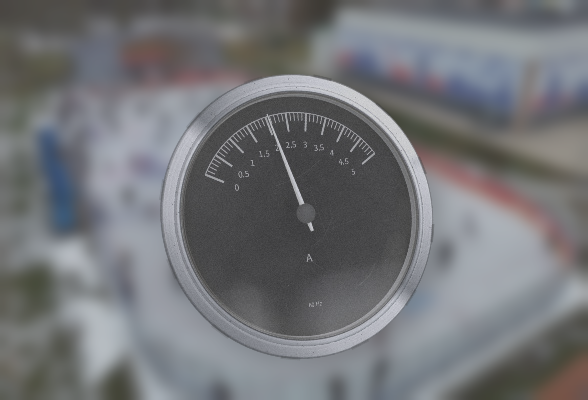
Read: {"value": 2, "unit": "A"}
